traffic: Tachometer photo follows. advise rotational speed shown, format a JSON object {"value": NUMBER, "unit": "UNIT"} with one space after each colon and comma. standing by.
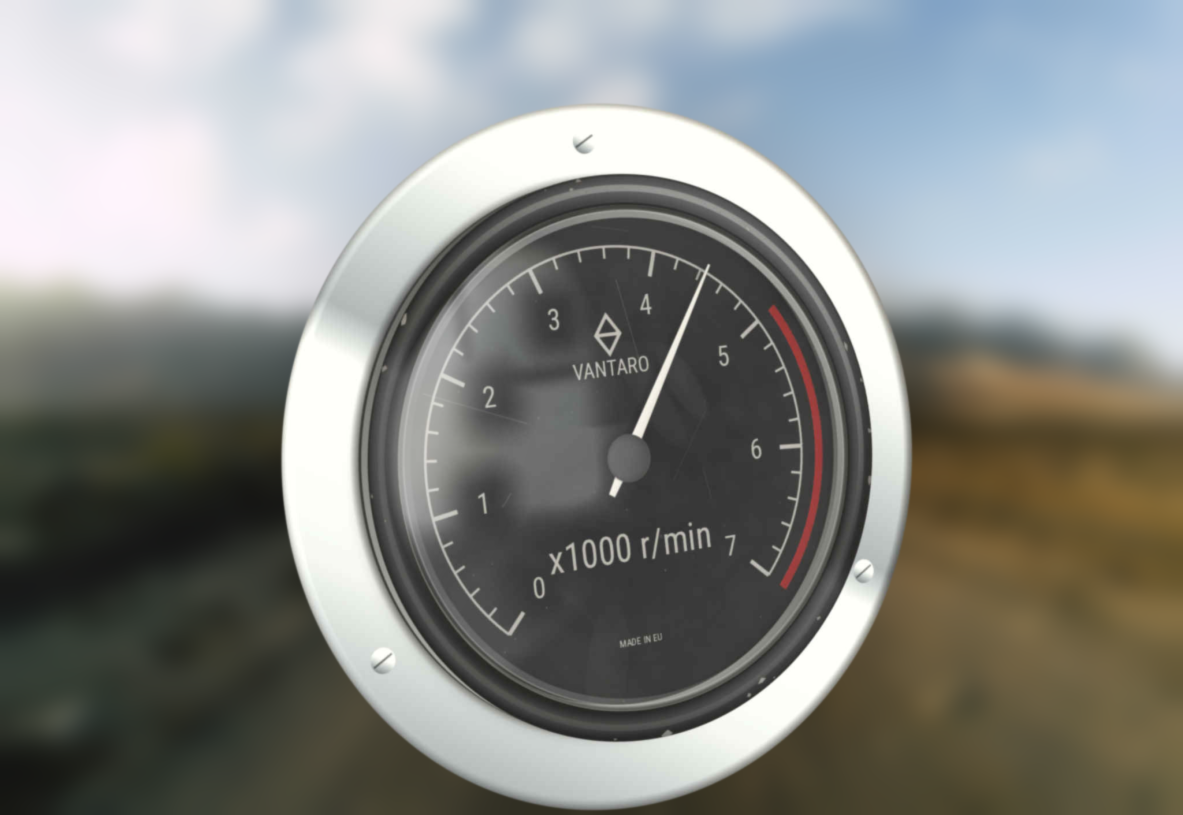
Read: {"value": 4400, "unit": "rpm"}
